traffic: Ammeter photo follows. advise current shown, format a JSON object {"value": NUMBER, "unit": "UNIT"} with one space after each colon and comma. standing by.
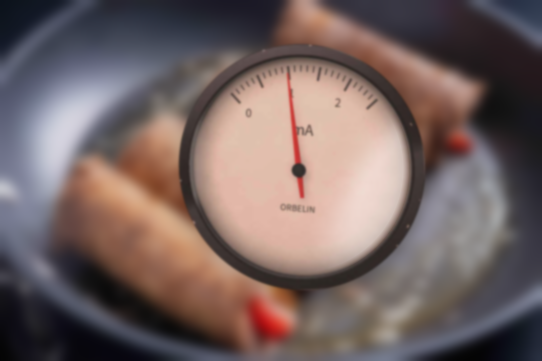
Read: {"value": 1, "unit": "mA"}
